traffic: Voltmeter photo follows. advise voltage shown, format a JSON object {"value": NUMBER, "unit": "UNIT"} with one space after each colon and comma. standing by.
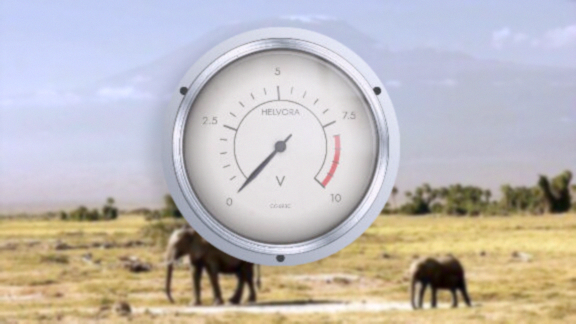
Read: {"value": 0, "unit": "V"}
